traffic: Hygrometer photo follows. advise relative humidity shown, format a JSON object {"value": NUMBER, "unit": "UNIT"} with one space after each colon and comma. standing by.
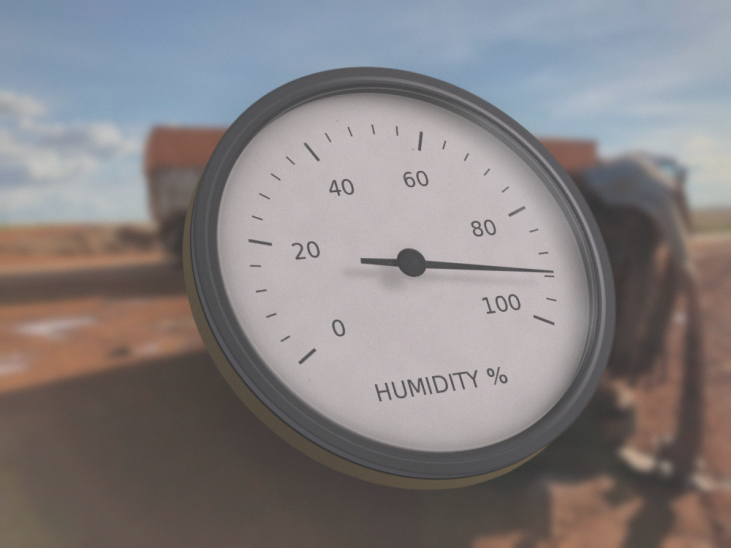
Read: {"value": 92, "unit": "%"}
